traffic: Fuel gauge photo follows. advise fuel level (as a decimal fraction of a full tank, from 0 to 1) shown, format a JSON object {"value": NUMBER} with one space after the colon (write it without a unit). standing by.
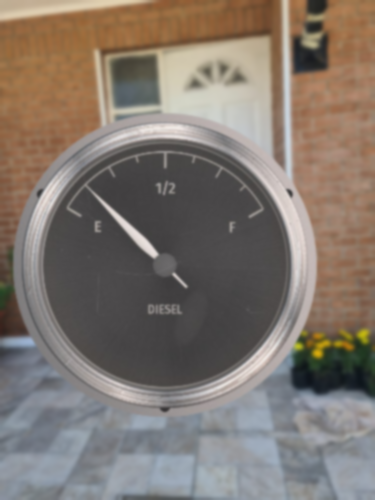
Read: {"value": 0.125}
